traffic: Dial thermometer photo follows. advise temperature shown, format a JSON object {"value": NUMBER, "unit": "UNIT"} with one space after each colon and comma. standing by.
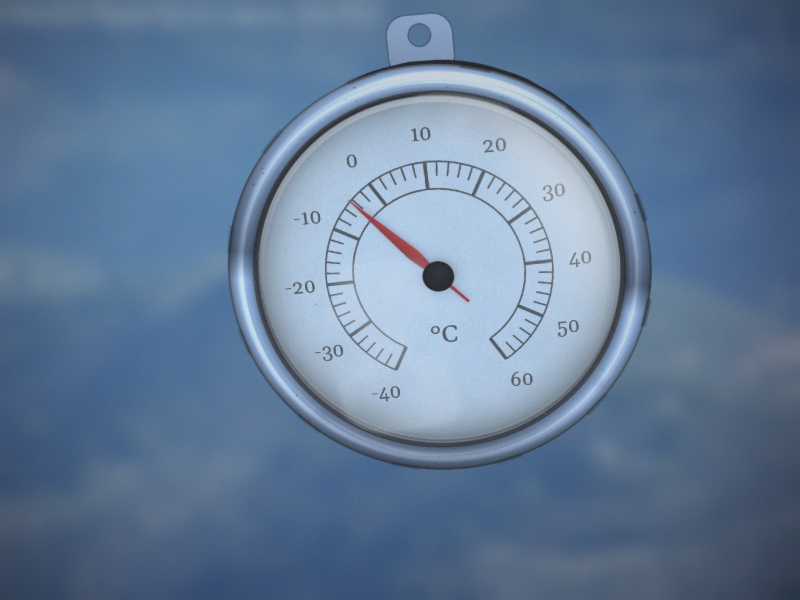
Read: {"value": -4, "unit": "°C"}
